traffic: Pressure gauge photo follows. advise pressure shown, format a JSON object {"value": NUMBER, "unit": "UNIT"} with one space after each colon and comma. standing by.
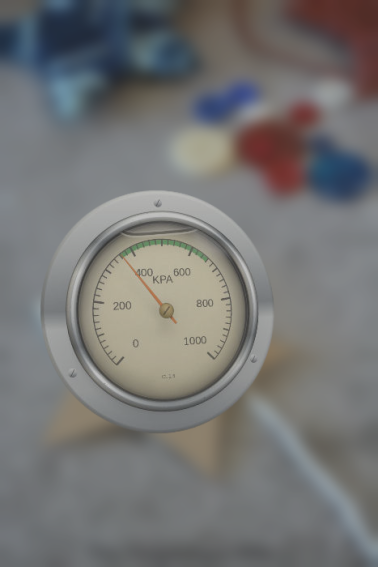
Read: {"value": 360, "unit": "kPa"}
